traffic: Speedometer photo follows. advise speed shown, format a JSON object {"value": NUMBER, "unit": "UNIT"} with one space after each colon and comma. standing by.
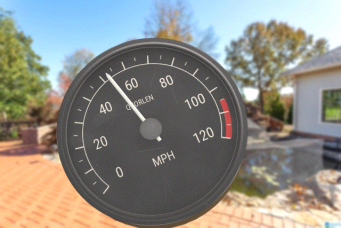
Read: {"value": 52.5, "unit": "mph"}
